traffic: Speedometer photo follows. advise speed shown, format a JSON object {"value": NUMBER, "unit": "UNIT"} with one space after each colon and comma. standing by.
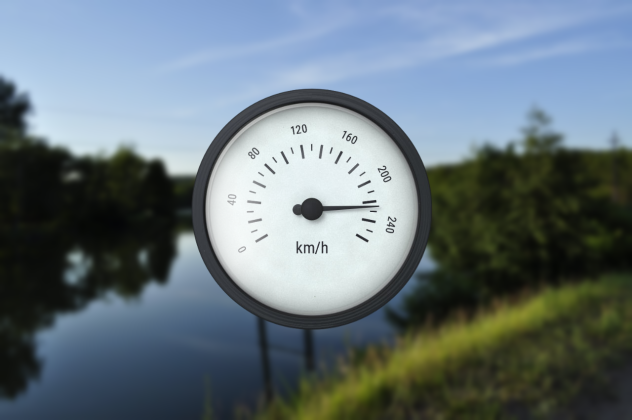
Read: {"value": 225, "unit": "km/h"}
